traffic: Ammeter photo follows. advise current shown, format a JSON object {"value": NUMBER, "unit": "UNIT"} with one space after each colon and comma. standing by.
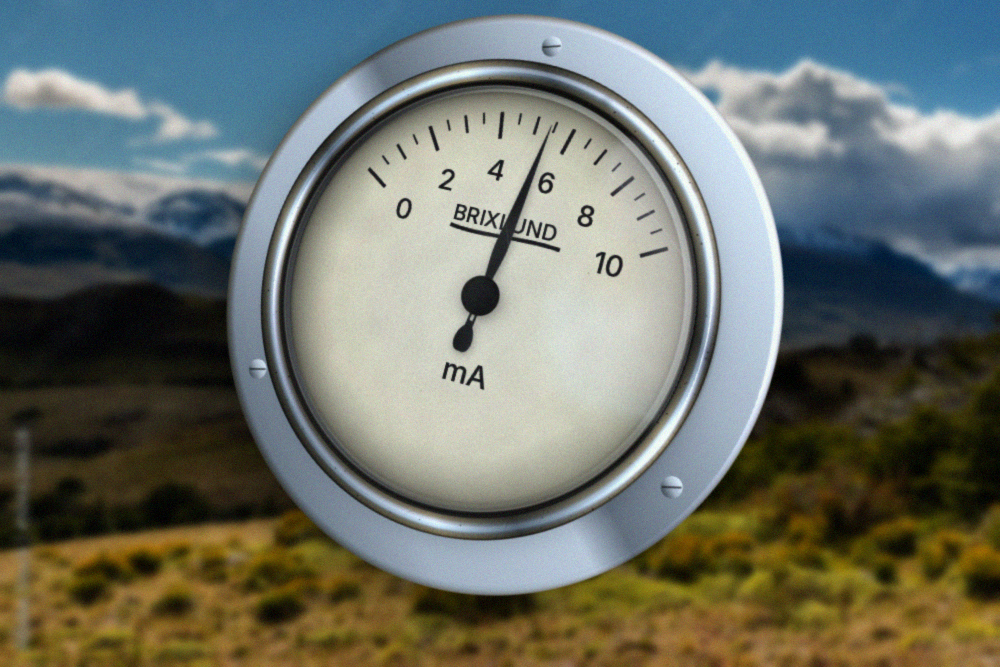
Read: {"value": 5.5, "unit": "mA"}
